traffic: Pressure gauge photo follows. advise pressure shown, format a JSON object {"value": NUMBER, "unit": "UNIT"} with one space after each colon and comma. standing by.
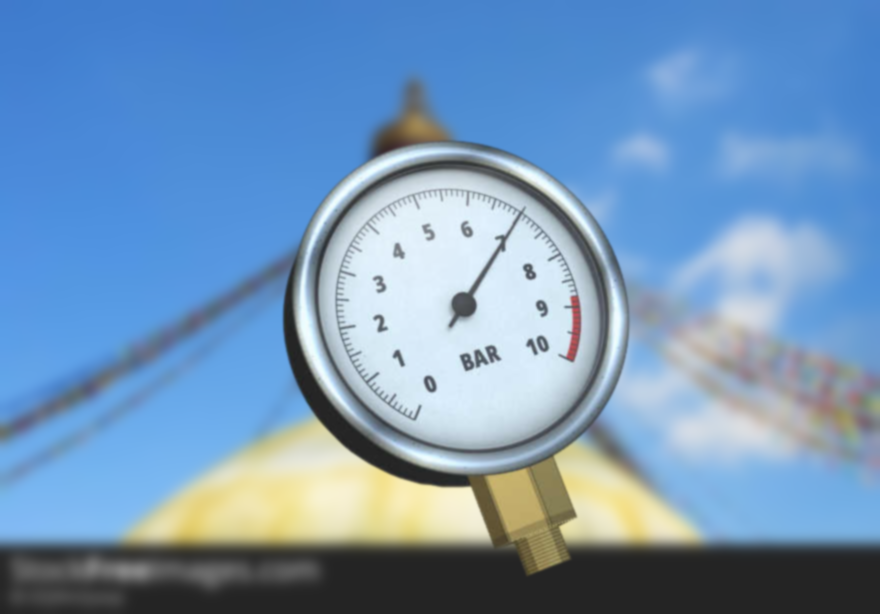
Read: {"value": 7, "unit": "bar"}
